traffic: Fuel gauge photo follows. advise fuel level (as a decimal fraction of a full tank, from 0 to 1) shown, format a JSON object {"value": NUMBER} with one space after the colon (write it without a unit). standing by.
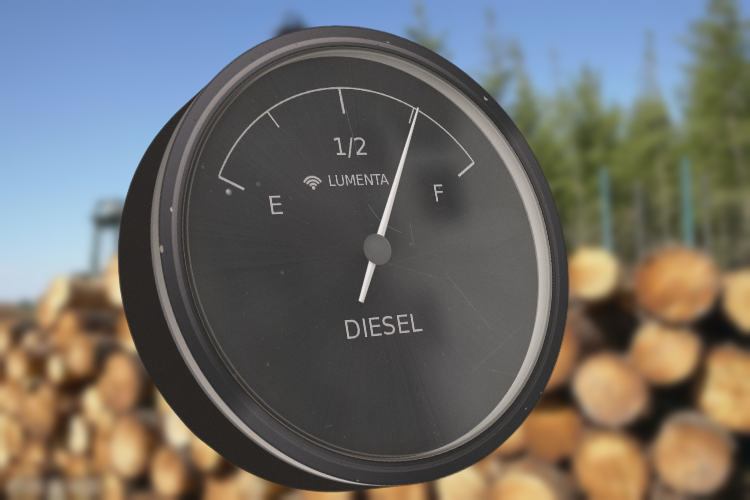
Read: {"value": 0.75}
